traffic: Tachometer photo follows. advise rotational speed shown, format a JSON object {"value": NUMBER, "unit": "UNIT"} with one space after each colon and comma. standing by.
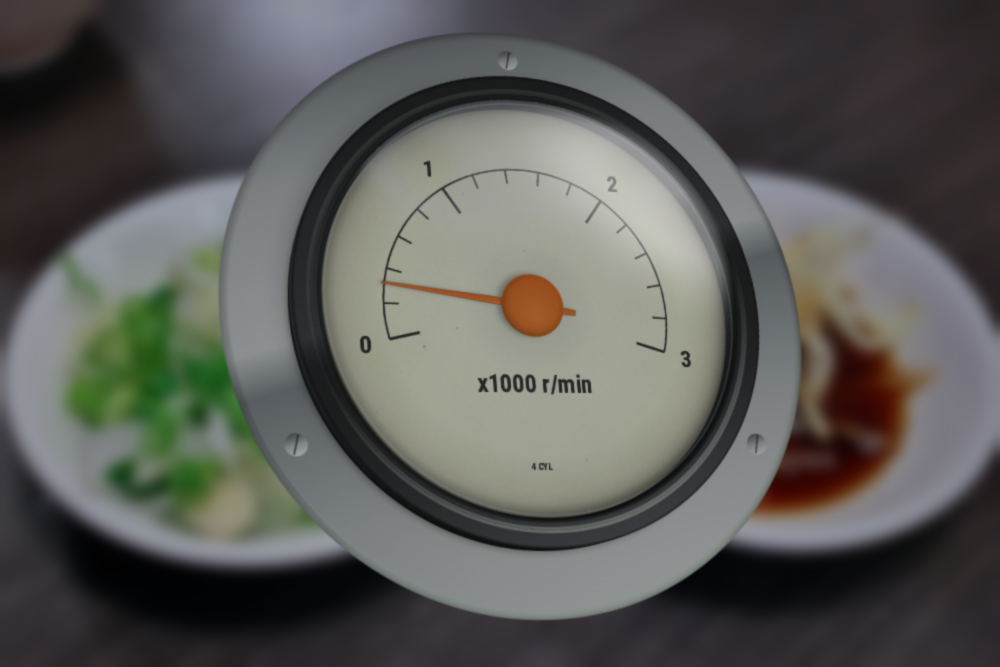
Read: {"value": 300, "unit": "rpm"}
